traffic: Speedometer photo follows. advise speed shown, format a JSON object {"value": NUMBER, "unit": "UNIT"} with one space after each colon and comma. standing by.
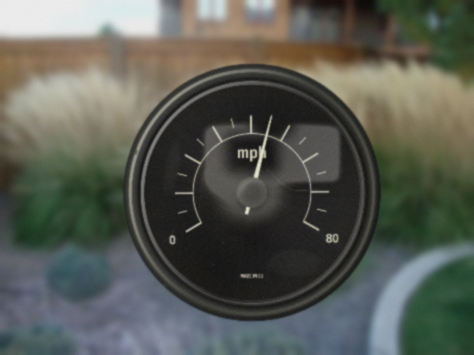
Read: {"value": 45, "unit": "mph"}
